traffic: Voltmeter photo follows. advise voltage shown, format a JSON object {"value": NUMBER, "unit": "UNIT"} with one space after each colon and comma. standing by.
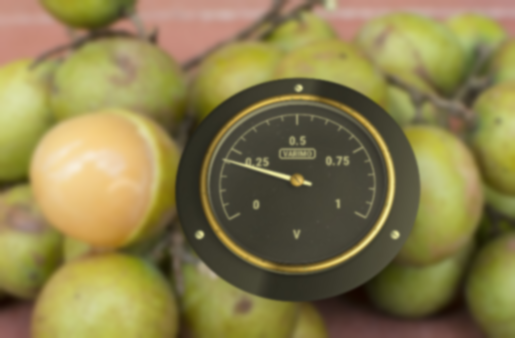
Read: {"value": 0.2, "unit": "V"}
